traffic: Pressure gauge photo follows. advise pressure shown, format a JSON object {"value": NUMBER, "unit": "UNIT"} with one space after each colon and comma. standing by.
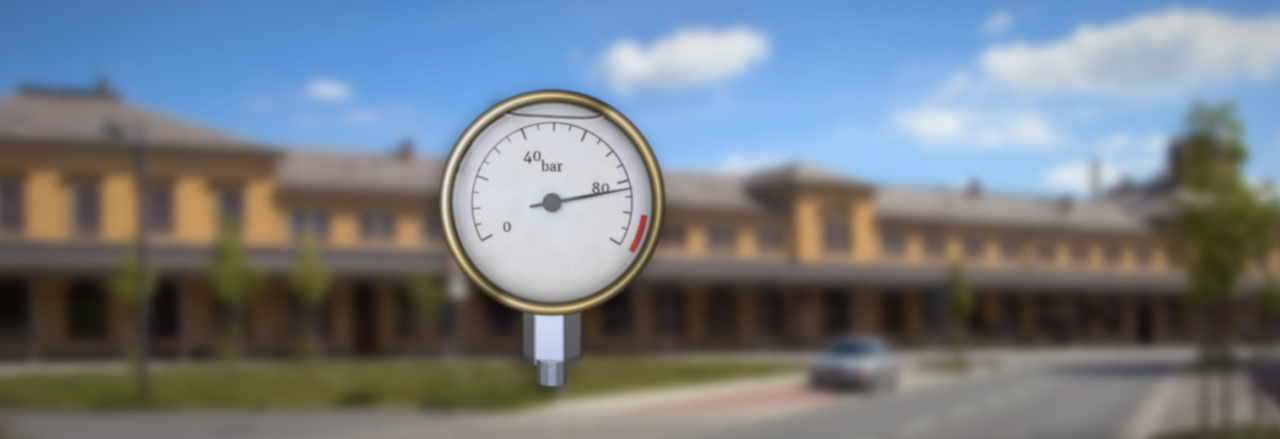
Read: {"value": 82.5, "unit": "bar"}
